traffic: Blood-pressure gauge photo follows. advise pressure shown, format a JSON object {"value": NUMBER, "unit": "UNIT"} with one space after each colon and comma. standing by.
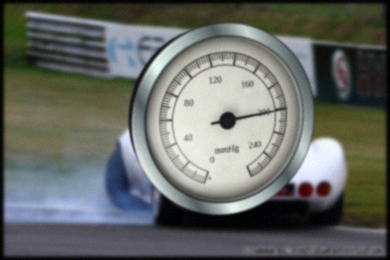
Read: {"value": 200, "unit": "mmHg"}
